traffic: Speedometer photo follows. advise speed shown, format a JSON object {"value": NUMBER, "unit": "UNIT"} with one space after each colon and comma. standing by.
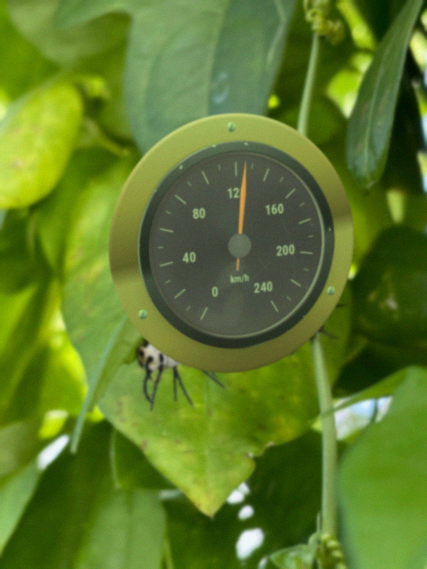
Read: {"value": 125, "unit": "km/h"}
